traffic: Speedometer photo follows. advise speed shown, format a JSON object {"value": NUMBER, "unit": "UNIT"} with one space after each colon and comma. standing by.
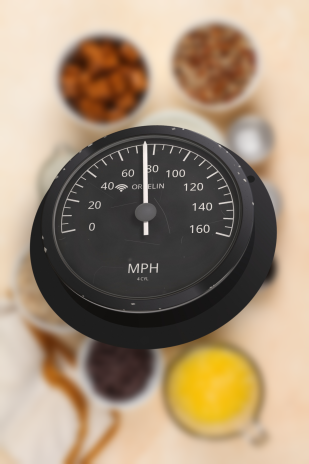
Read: {"value": 75, "unit": "mph"}
